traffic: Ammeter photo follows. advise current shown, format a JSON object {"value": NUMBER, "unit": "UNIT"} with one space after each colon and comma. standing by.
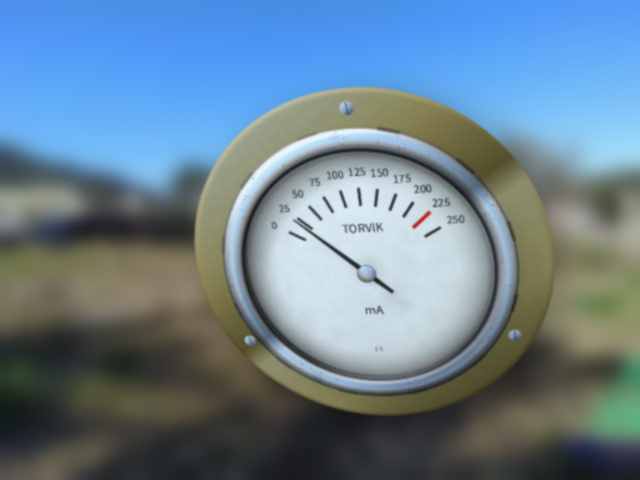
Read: {"value": 25, "unit": "mA"}
